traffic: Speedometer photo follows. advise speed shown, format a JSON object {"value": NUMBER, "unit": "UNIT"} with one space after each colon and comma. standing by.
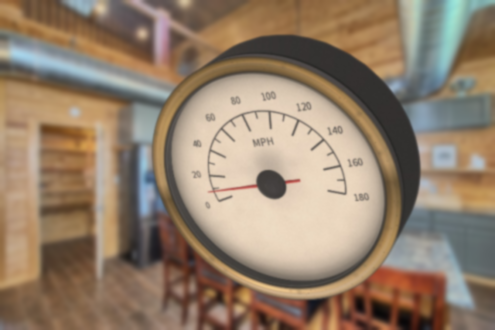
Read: {"value": 10, "unit": "mph"}
